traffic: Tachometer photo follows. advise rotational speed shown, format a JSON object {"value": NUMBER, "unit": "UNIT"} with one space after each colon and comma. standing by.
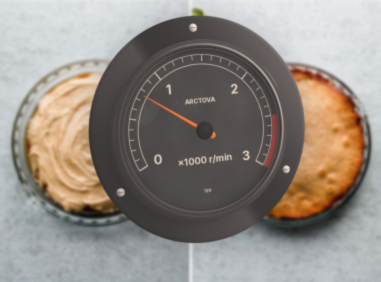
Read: {"value": 750, "unit": "rpm"}
